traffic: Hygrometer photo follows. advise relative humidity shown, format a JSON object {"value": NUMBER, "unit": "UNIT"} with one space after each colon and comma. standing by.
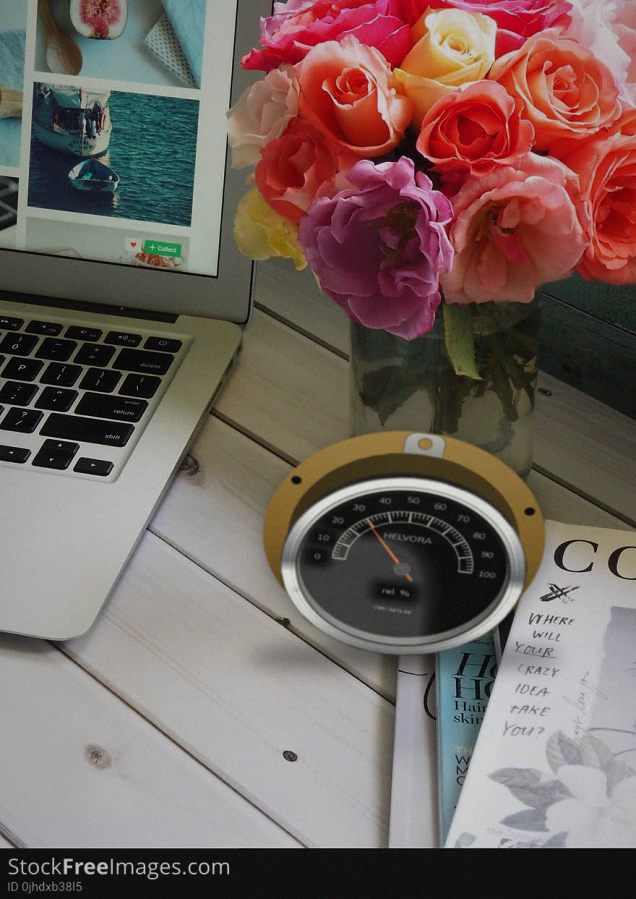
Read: {"value": 30, "unit": "%"}
